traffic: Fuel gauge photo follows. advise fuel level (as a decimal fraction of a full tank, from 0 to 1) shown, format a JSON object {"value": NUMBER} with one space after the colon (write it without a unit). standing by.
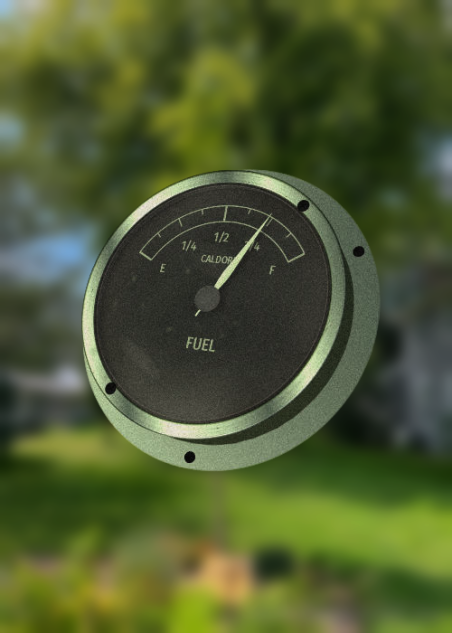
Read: {"value": 0.75}
